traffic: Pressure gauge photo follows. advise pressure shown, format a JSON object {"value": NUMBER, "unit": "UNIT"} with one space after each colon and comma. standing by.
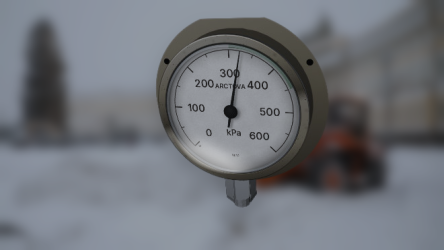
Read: {"value": 325, "unit": "kPa"}
